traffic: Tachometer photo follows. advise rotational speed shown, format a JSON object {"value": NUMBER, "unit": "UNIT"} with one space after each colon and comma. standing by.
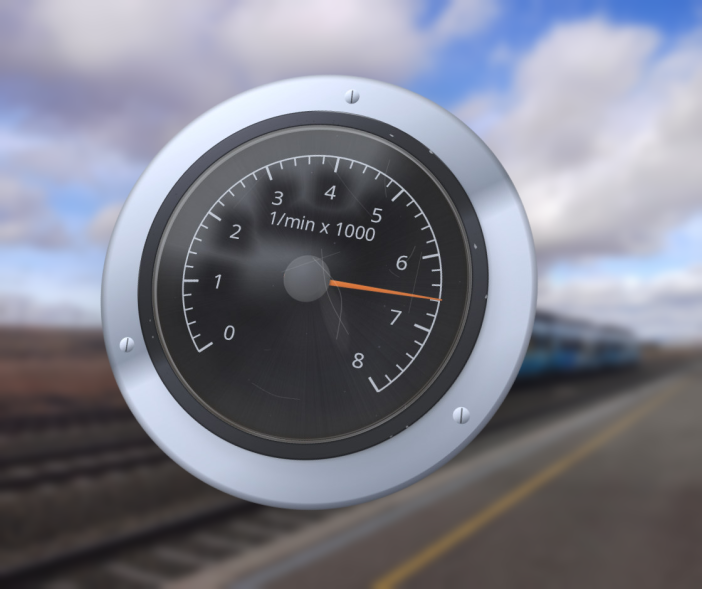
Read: {"value": 6600, "unit": "rpm"}
